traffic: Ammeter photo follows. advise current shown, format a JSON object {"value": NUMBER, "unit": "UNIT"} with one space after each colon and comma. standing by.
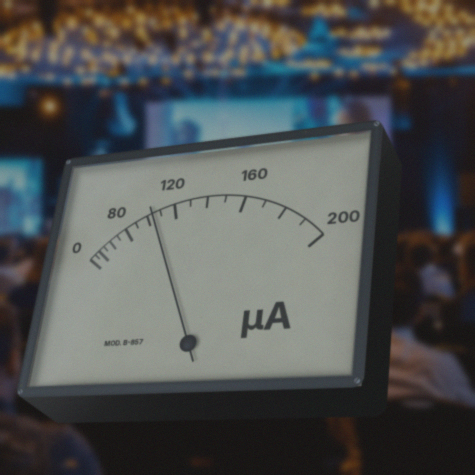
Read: {"value": 105, "unit": "µA"}
